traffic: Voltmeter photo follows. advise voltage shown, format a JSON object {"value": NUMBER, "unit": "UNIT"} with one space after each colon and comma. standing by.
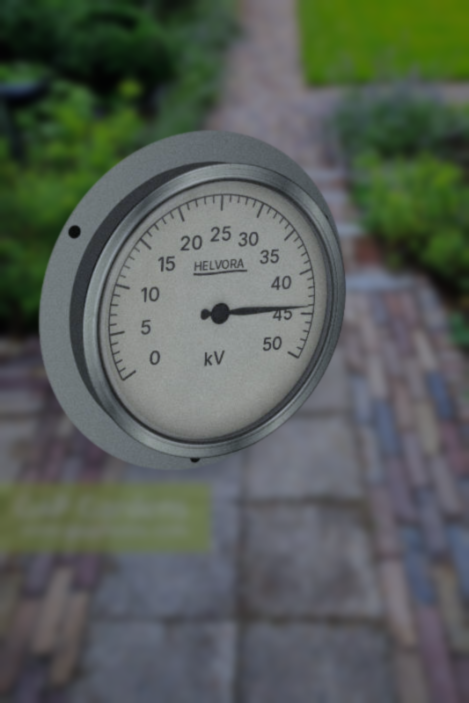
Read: {"value": 44, "unit": "kV"}
